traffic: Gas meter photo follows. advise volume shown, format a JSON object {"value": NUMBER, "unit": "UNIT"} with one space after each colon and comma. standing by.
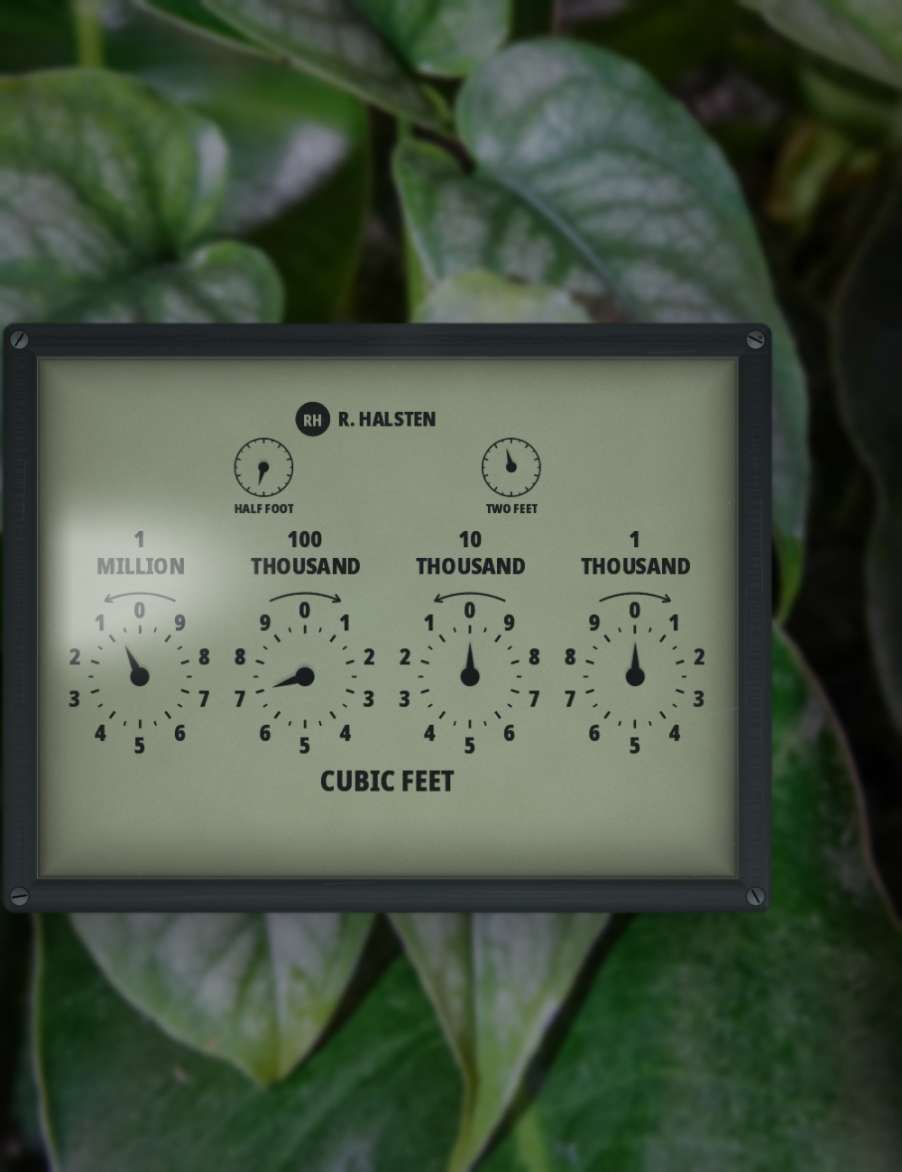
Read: {"value": 70000, "unit": "ft³"}
